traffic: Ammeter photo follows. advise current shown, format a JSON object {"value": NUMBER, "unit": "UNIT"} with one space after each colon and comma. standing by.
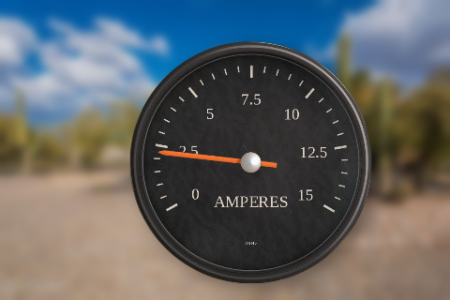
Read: {"value": 2.25, "unit": "A"}
